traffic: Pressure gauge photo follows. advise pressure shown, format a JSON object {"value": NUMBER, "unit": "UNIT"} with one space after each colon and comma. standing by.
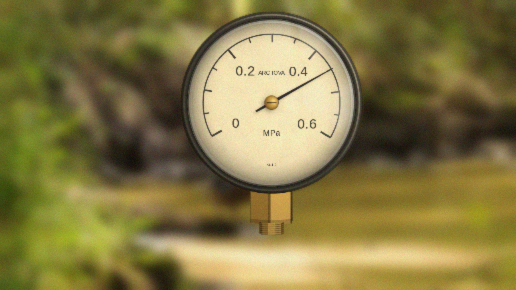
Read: {"value": 0.45, "unit": "MPa"}
